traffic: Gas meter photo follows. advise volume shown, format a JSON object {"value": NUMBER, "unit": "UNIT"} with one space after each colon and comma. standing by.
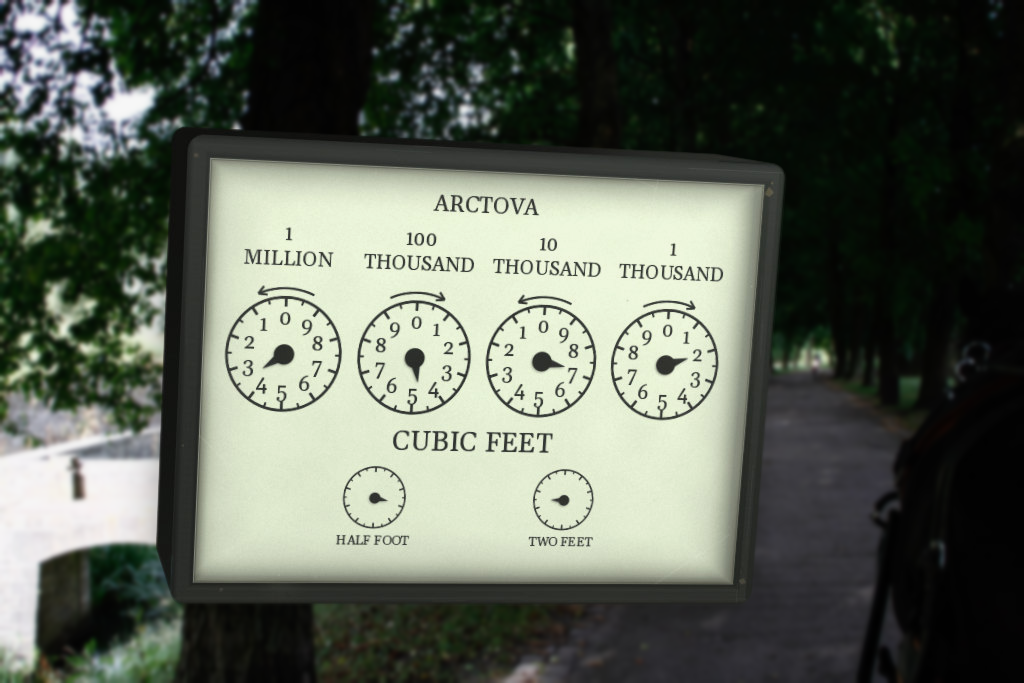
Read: {"value": 347200, "unit": "ft³"}
